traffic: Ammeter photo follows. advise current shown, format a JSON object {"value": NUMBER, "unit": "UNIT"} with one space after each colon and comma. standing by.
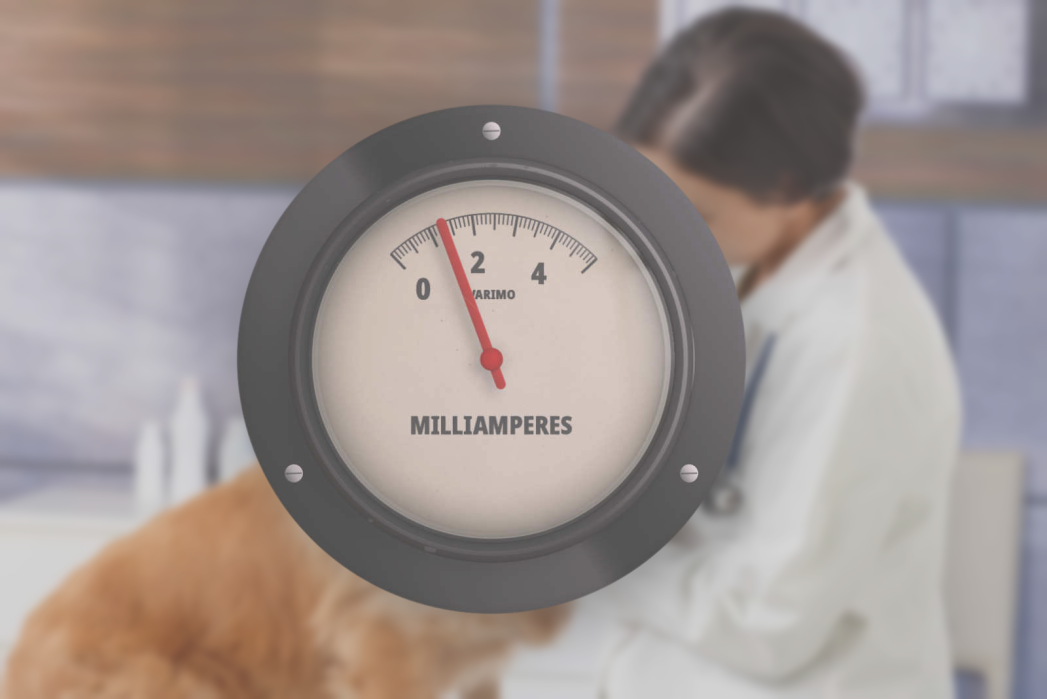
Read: {"value": 1.3, "unit": "mA"}
